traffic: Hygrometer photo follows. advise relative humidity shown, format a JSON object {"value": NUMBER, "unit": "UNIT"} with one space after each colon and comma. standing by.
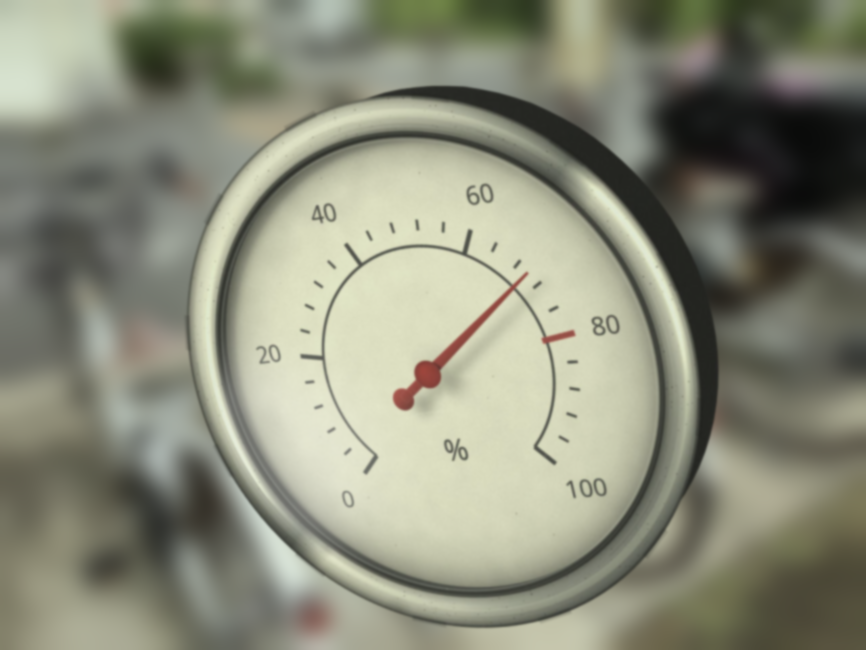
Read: {"value": 70, "unit": "%"}
